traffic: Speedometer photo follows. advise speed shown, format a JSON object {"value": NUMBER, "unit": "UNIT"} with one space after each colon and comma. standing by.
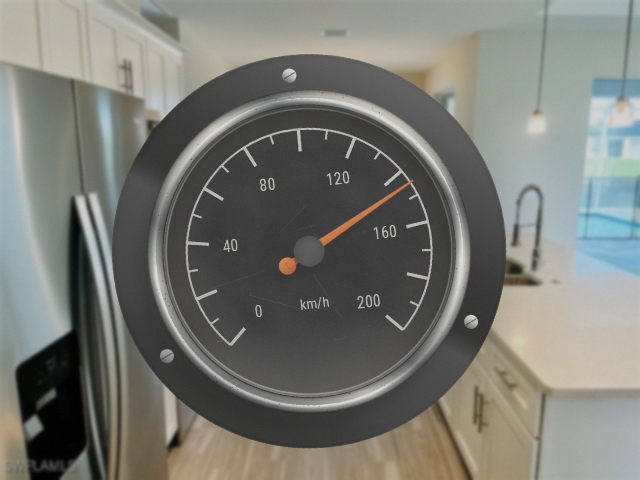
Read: {"value": 145, "unit": "km/h"}
